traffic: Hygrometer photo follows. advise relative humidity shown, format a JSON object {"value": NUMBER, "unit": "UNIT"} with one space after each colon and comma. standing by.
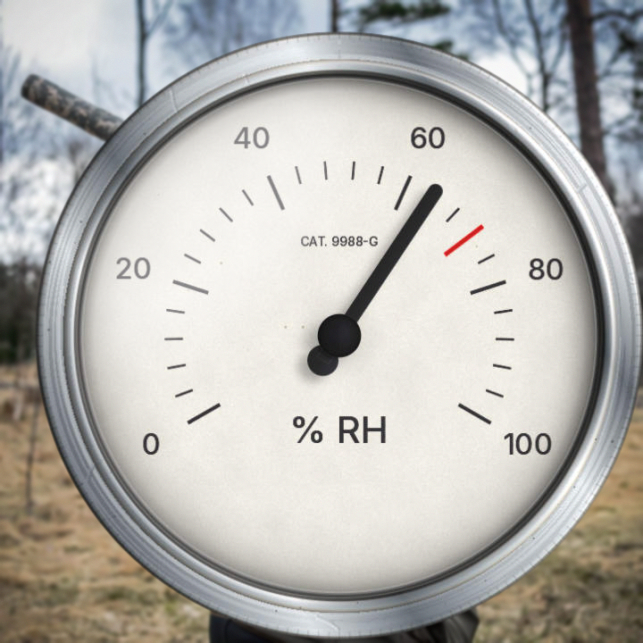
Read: {"value": 64, "unit": "%"}
